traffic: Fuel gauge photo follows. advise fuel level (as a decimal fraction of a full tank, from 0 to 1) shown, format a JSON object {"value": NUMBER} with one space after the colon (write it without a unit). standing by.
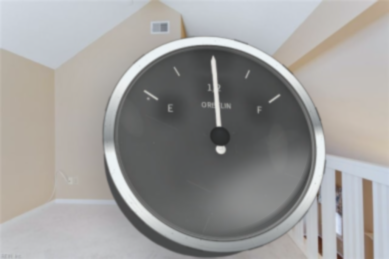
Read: {"value": 0.5}
